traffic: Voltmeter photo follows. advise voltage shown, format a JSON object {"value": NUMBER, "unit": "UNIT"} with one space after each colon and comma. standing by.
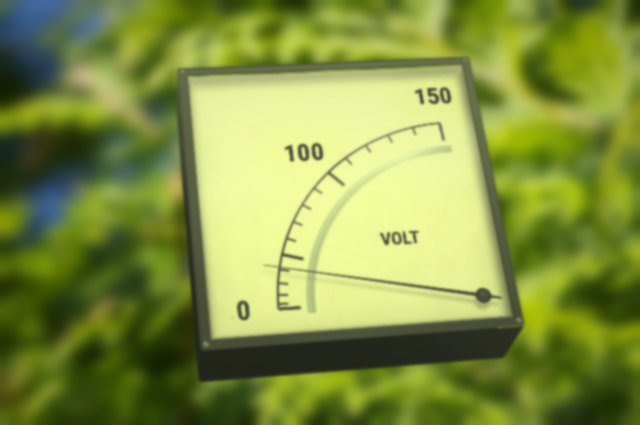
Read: {"value": 40, "unit": "V"}
